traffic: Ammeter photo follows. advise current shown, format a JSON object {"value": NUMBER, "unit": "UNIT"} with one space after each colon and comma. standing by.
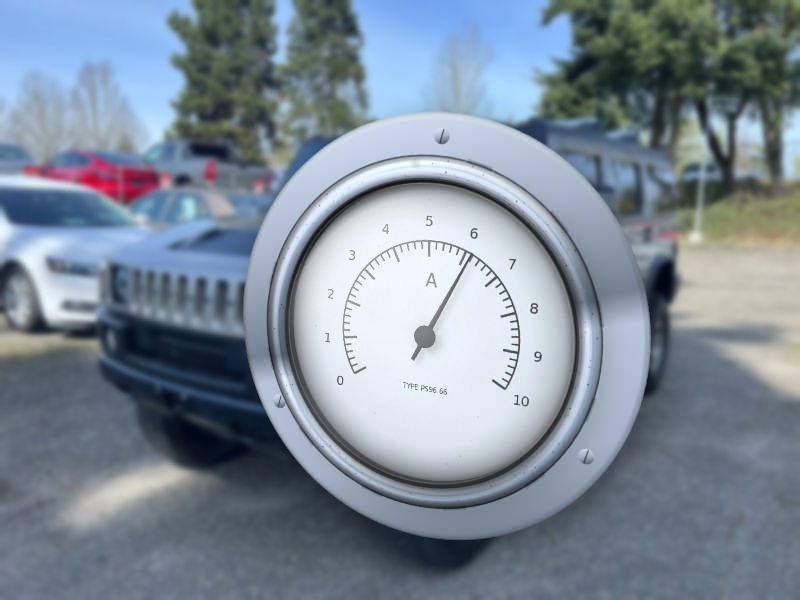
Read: {"value": 6.2, "unit": "A"}
